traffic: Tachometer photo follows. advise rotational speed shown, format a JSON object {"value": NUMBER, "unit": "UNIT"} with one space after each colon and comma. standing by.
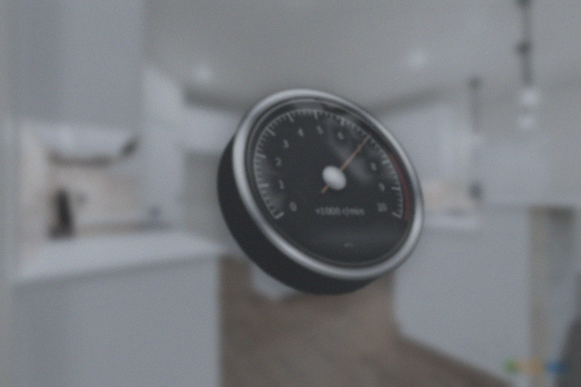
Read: {"value": 7000, "unit": "rpm"}
